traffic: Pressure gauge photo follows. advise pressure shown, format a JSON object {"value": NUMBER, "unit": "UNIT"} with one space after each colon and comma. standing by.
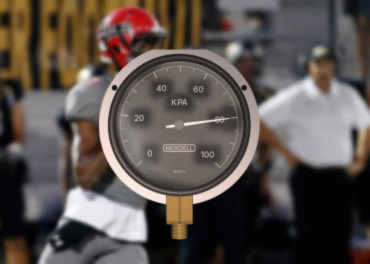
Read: {"value": 80, "unit": "kPa"}
